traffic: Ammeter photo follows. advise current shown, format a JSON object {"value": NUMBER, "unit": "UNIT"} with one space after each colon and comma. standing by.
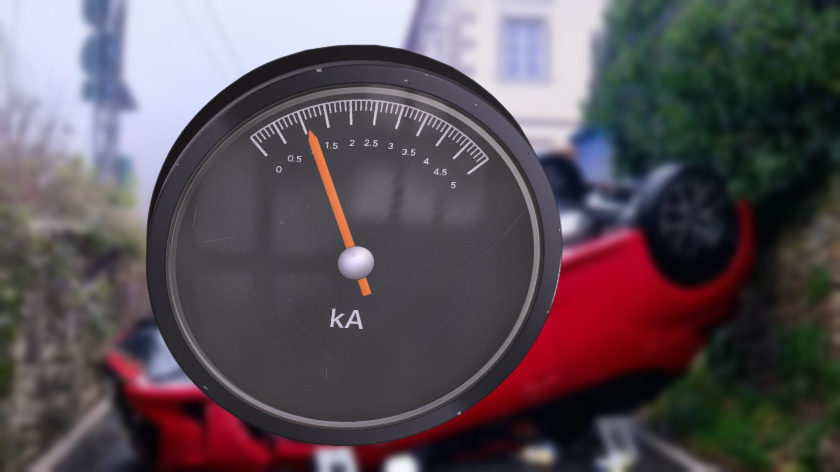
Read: {"value": 1.1, "unit": "kA"}
